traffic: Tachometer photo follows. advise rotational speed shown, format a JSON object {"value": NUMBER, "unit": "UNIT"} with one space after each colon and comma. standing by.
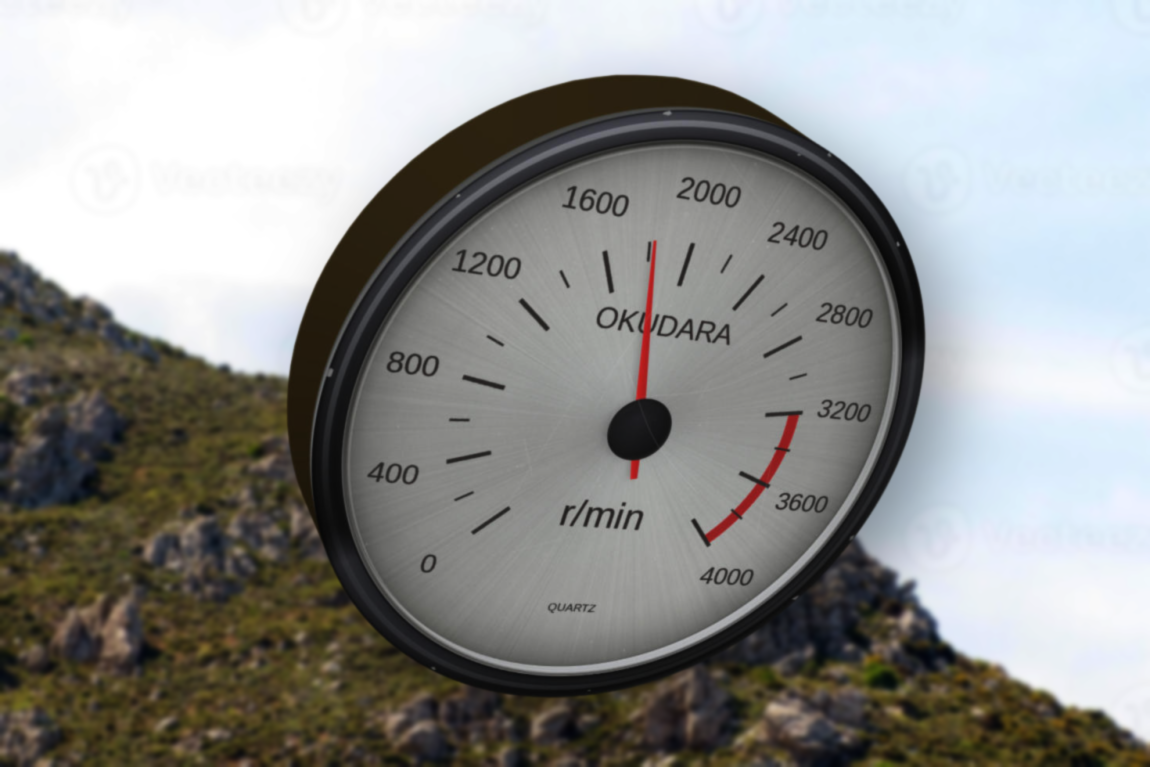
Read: {"value": 1800, "unit": "rpm"}
